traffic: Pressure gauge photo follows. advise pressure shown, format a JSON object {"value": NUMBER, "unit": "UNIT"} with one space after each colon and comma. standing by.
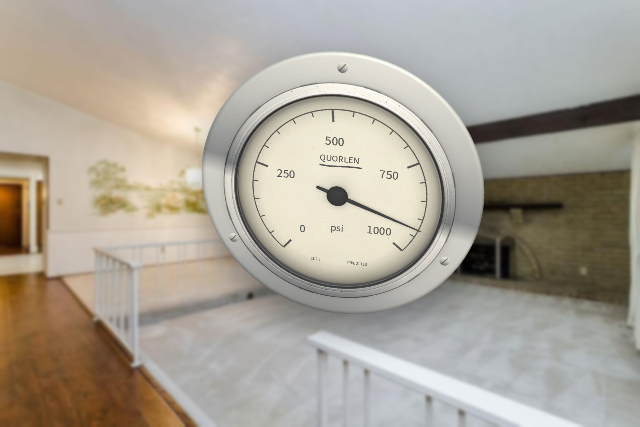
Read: {"value": 925, "unit": "psi"}
